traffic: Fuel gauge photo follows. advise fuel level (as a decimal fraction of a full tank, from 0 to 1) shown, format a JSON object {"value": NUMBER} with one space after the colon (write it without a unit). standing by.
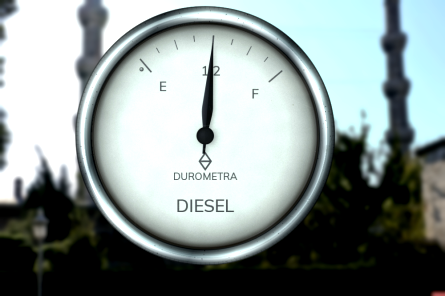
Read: {"value": 0.5}
